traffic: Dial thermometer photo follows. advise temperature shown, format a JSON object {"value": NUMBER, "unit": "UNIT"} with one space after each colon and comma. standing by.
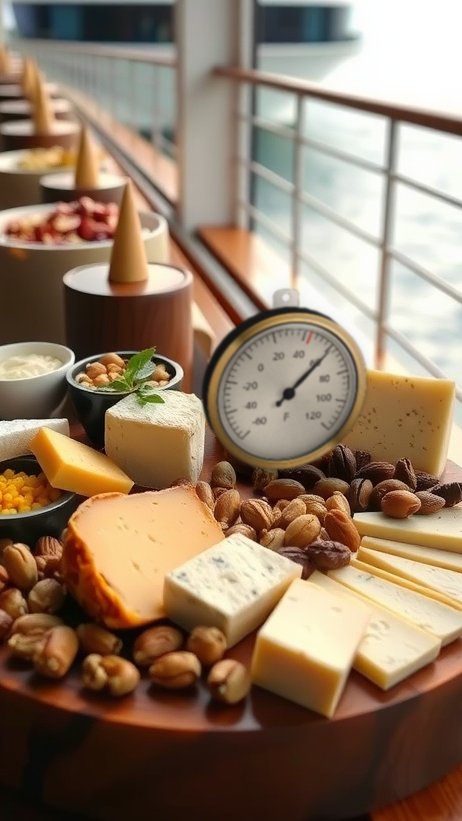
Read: {"value": 60, "unit": "°F"}
